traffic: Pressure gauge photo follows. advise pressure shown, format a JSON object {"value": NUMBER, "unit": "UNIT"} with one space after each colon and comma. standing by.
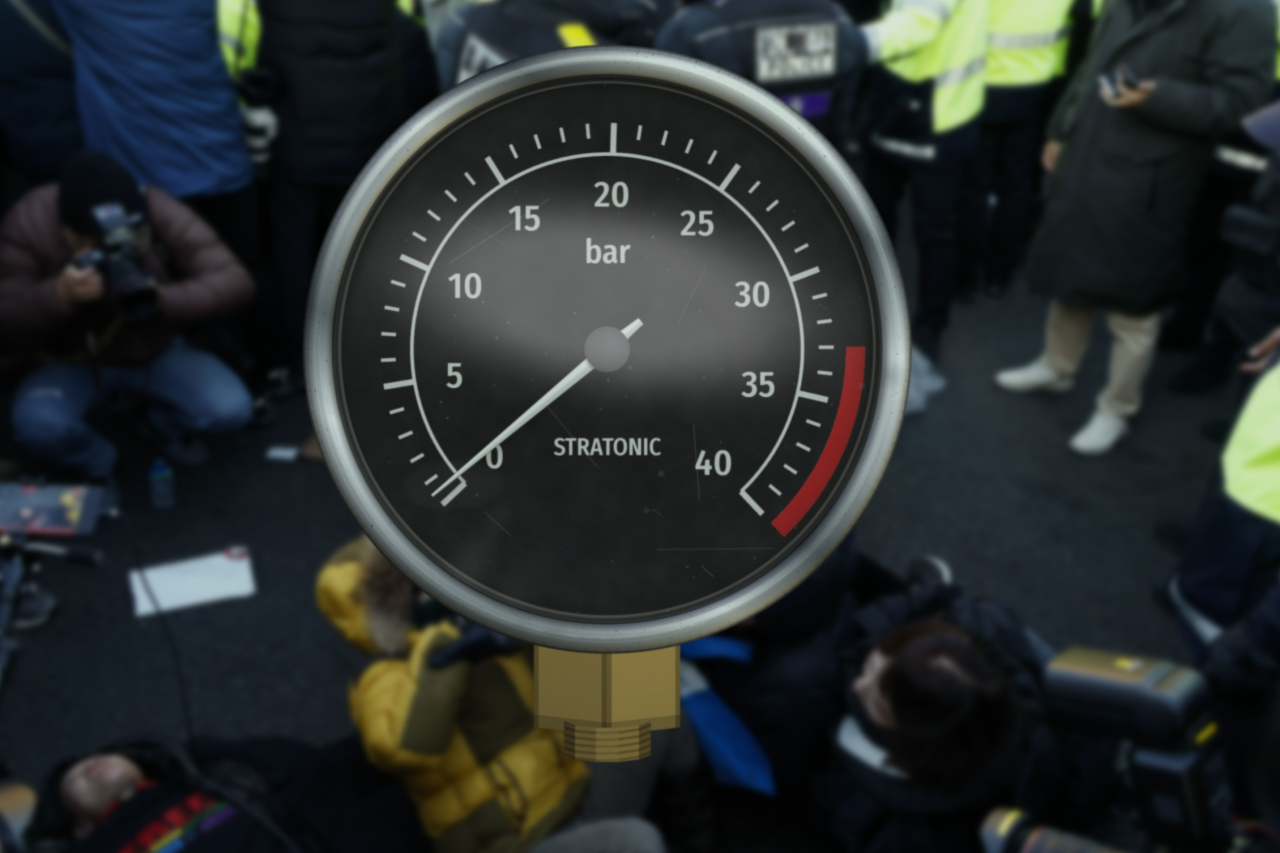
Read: {"value": 0.5, "unit": "bar"}
